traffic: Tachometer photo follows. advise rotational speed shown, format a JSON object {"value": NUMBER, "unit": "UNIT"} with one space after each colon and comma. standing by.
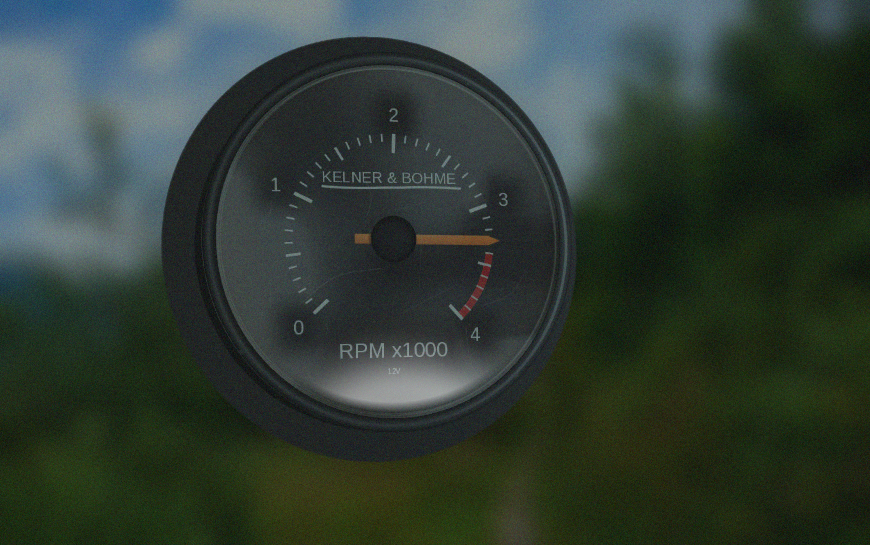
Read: {"value": 3300, "unit": "rpm"}
